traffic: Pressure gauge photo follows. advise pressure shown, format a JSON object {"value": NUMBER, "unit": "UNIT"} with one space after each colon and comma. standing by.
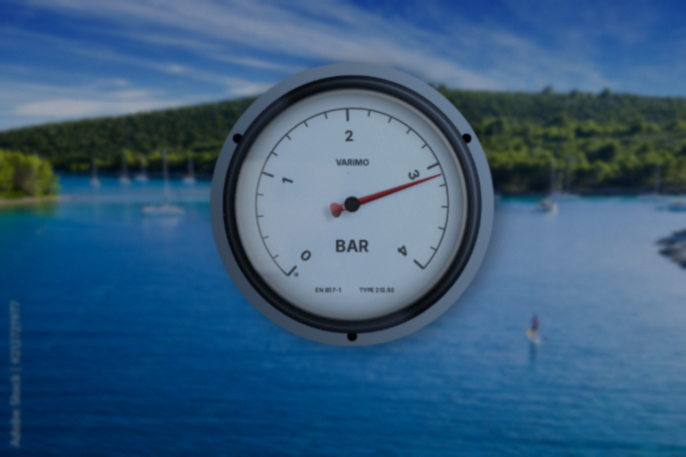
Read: {"value": 3.1, "unit": "bar"}
